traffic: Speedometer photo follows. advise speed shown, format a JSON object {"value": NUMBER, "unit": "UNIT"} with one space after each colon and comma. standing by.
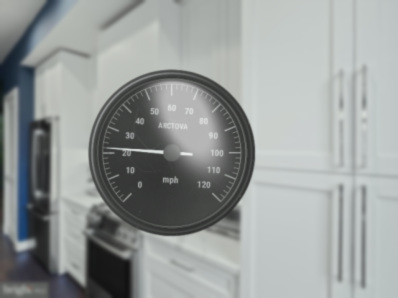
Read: {"value": 22, "unit": "mph"}
